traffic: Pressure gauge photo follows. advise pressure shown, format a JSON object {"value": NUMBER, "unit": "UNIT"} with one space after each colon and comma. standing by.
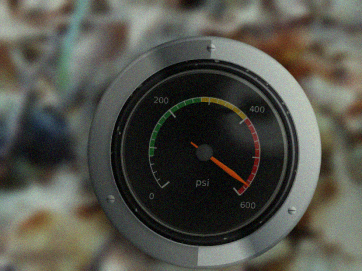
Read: {"value": 570, "unit": "psi"}
